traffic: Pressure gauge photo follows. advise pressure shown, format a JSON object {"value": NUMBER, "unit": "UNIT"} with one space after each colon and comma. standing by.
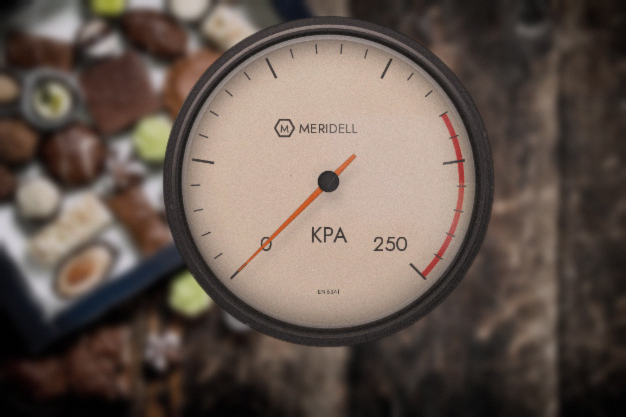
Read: {"value": 0, "unit": "kPa"}
